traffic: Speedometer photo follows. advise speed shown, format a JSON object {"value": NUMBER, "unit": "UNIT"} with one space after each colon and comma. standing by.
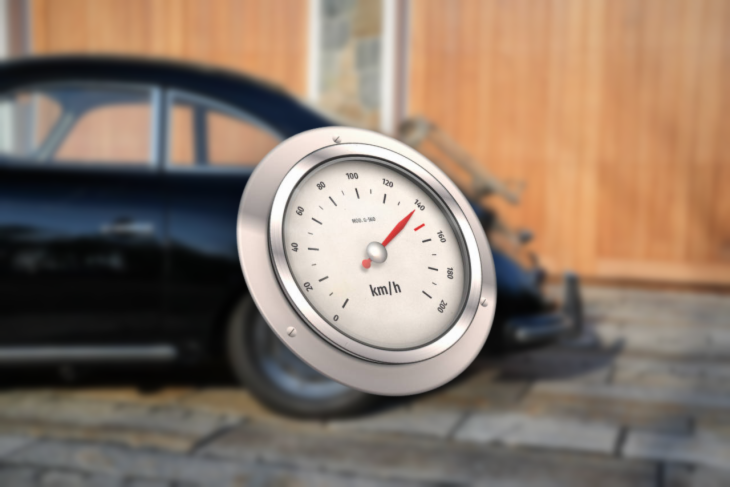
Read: {"value": 140, "unit": "km/h"}
